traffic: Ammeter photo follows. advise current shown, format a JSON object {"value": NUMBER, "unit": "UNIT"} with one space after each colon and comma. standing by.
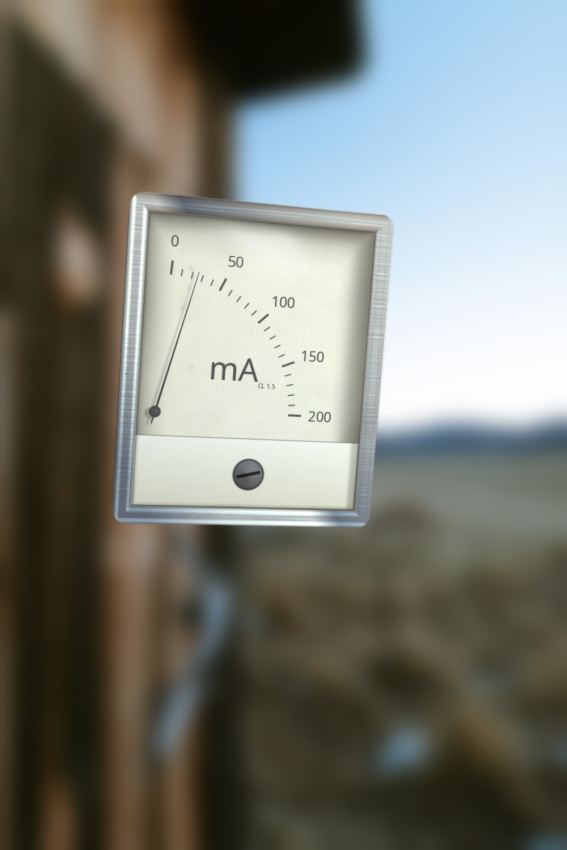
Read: {"value": 25, "unit": "mA"}
